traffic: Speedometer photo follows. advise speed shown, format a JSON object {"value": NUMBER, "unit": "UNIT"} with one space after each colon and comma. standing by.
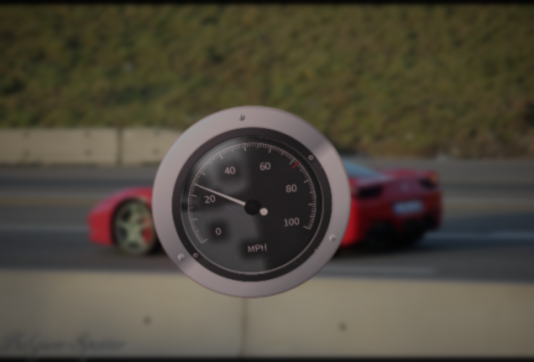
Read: {"value": 25, "unit": "mph"}
